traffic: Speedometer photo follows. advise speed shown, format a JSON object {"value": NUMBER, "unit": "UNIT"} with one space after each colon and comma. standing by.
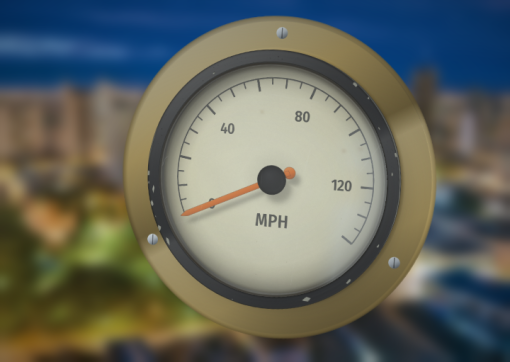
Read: {"value": 0, "unit": "mph"}
